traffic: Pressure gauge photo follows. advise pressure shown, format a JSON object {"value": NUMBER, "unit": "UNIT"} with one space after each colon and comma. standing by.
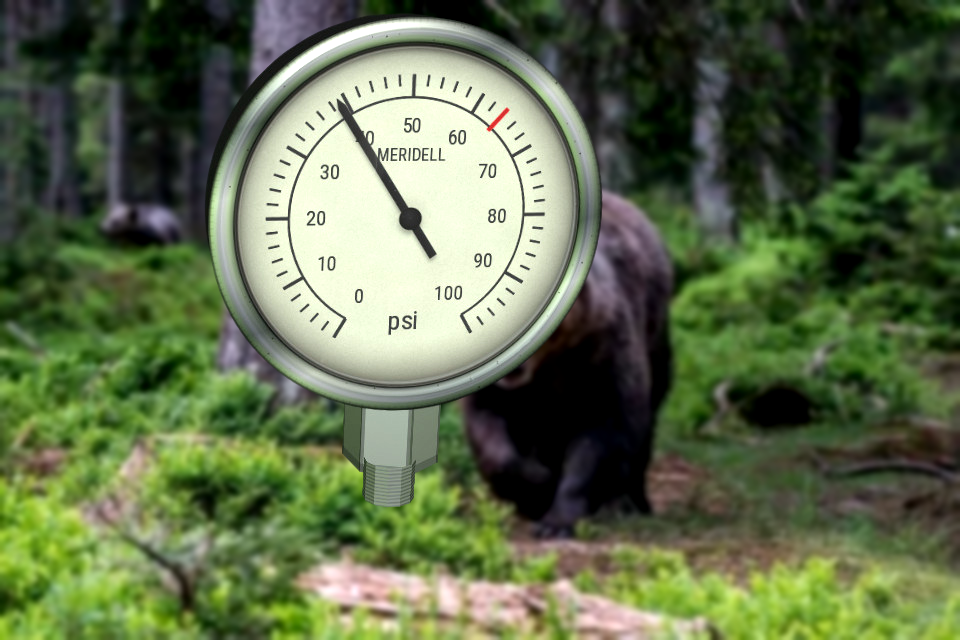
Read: {"value": 39, "unit": "psi"}
